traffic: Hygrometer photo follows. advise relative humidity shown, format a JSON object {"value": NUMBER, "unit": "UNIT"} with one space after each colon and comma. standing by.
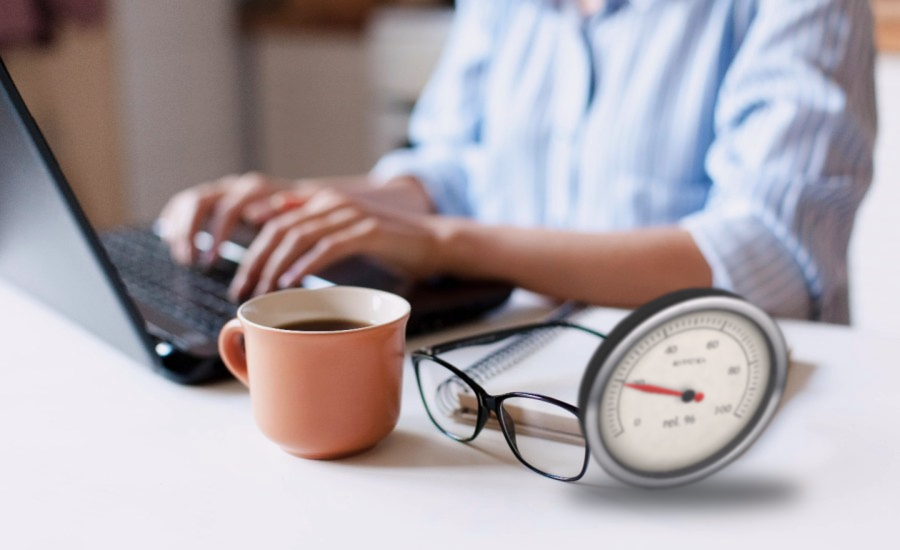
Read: {"value": 20, "unit": "%"}
